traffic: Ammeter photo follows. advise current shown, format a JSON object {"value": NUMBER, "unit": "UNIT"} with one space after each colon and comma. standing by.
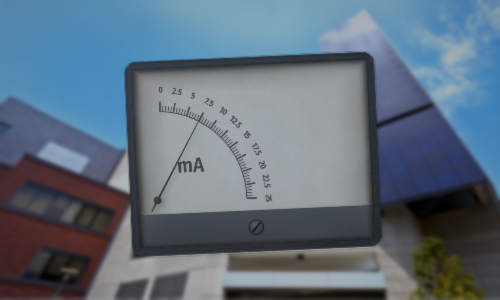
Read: {"value": 7.5, "unit": "mA"}
